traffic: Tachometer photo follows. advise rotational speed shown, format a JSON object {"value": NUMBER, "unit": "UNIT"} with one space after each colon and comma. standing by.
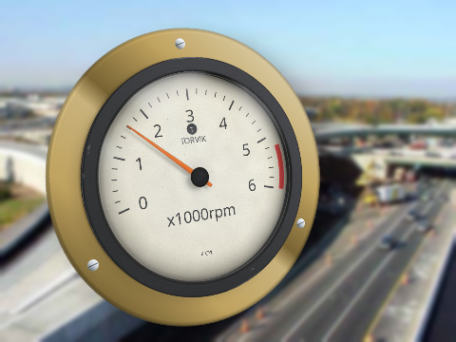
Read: {"value": 1600, "unit": "rpm"}
